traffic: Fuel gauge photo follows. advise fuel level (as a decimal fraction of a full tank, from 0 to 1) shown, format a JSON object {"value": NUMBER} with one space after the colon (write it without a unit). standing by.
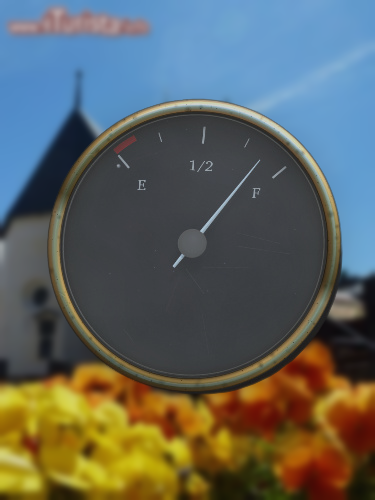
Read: {"value": 0.875}
